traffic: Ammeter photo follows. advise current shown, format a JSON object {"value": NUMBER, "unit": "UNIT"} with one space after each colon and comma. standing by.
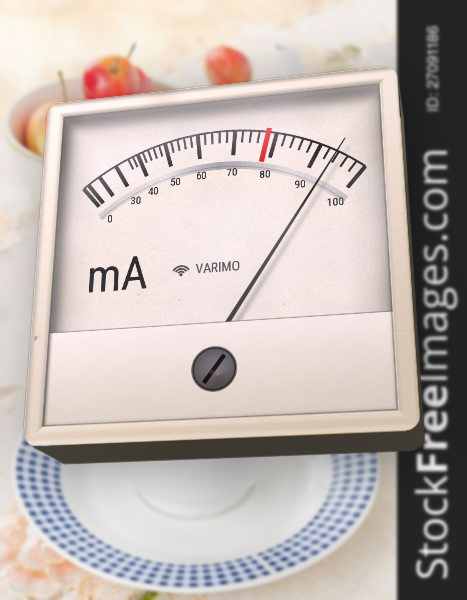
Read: {"value": 94, "unit": "mA"}
